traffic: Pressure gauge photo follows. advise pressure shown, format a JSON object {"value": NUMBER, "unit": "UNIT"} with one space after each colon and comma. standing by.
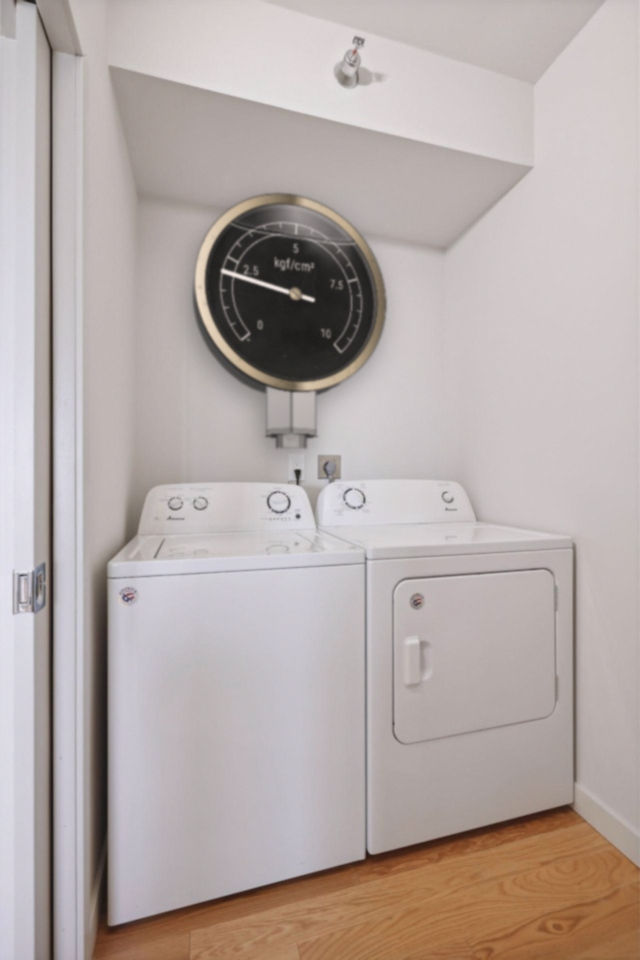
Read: {"value": 2, "unit": "kg/cm²"}
